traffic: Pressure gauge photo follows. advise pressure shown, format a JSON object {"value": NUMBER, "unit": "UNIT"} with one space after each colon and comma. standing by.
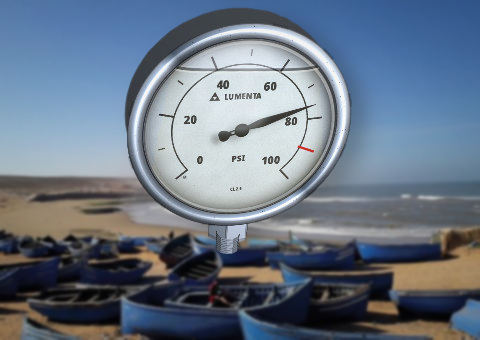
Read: {"value": 75, "unit": "psi"}
